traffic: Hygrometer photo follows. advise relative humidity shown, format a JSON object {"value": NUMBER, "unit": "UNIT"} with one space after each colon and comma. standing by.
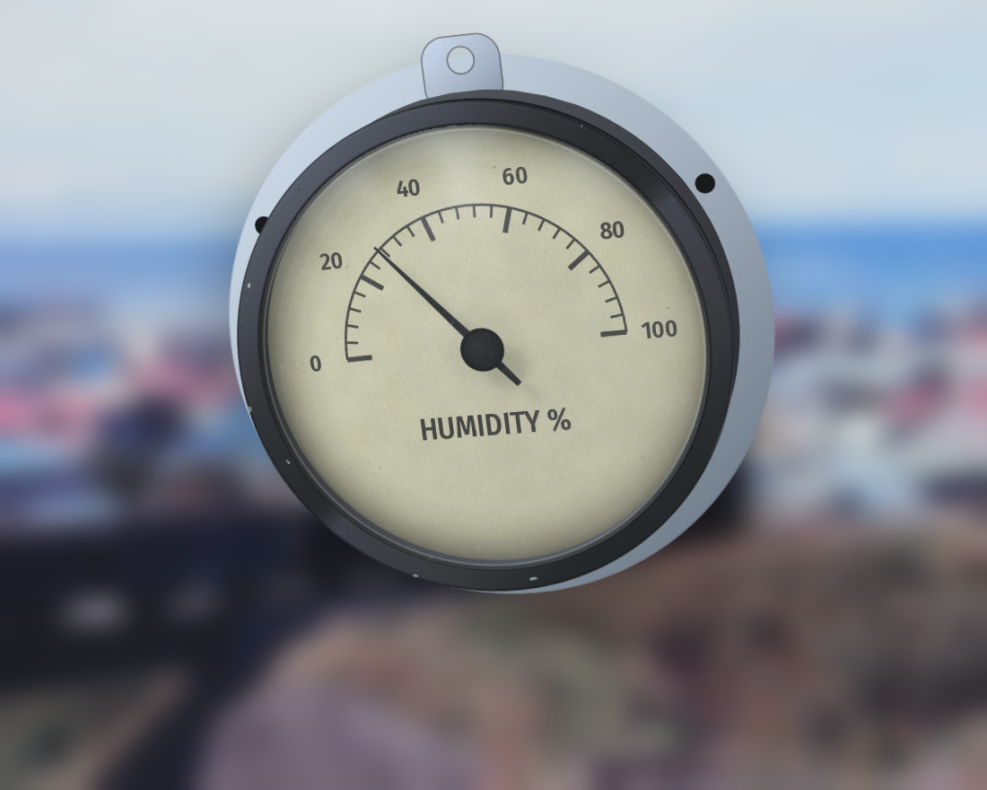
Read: {"value": 28, "unit": "%"}
